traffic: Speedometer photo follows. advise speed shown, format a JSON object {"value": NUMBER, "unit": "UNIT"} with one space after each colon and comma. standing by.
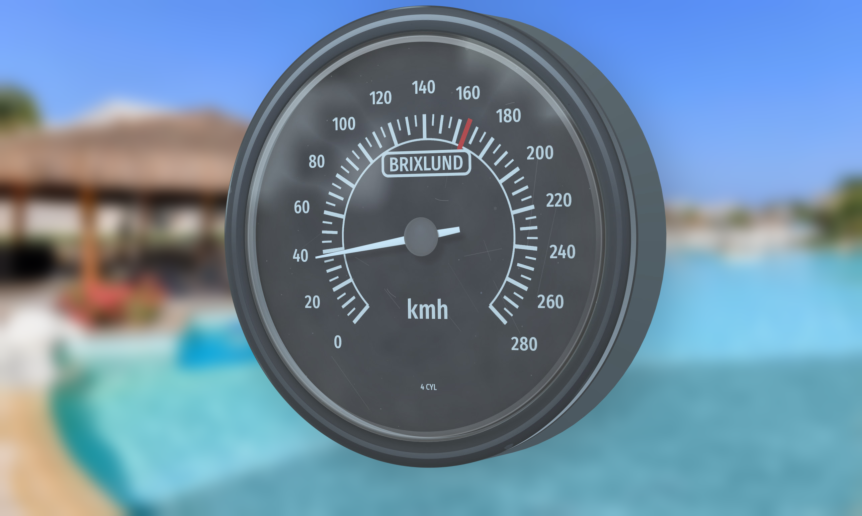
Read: {"value": 37.5, "unit": "km/h"}
